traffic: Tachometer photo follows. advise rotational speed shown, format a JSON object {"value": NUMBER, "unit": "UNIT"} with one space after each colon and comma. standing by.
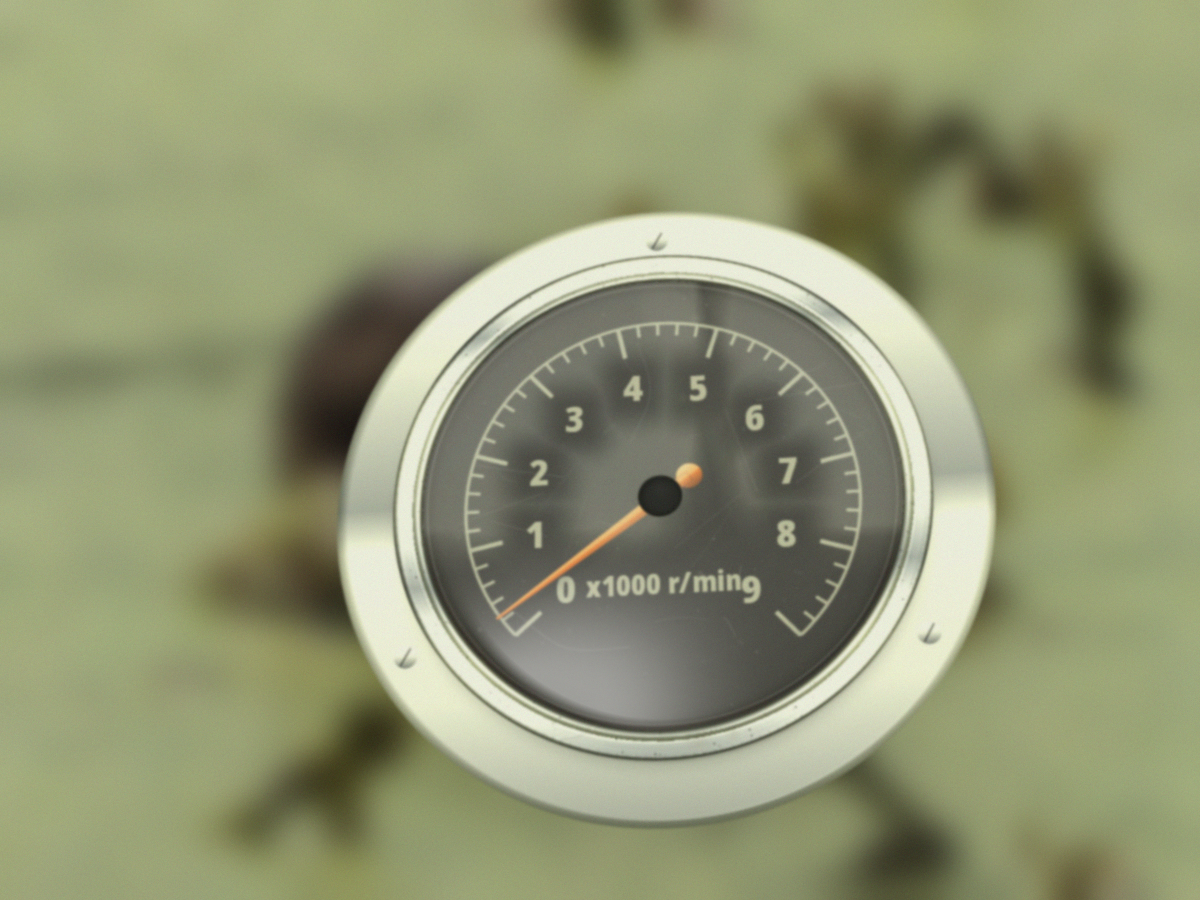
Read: {"value": 200, "unit": "rpm"}
